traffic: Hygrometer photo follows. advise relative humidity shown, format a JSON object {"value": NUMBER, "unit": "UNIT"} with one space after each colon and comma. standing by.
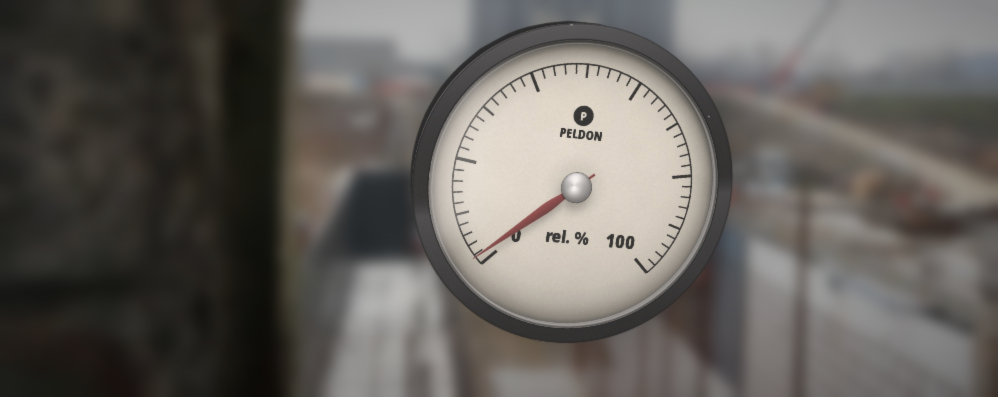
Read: {"value": 2, "unit": "%"}
